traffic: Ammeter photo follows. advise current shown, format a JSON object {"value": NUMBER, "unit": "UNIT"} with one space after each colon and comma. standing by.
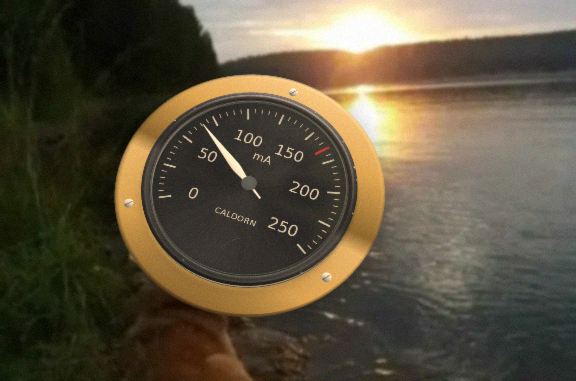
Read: {"value": 65, "unit": "mA"}
